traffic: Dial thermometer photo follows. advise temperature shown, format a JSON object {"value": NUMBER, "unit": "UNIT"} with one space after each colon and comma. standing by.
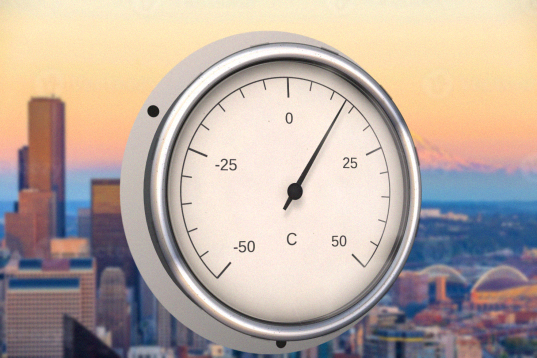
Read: {"value": 12.5, "unit": "°C"}
